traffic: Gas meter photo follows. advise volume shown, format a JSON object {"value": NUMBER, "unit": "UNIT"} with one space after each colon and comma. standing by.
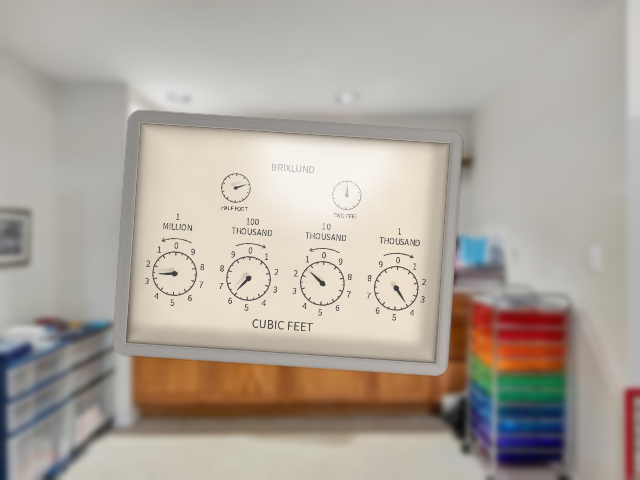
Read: {"value": 261400, "unit": "ft³"}
